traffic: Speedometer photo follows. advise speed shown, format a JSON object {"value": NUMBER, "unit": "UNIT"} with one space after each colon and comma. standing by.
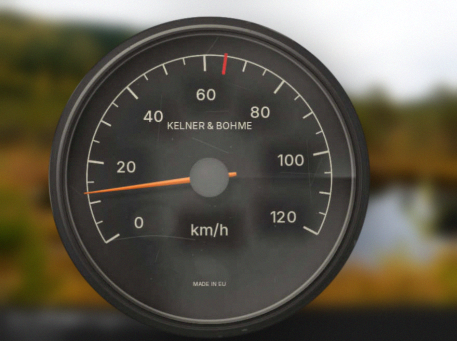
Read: {"value": 12.5, "unit": "km/h"}
